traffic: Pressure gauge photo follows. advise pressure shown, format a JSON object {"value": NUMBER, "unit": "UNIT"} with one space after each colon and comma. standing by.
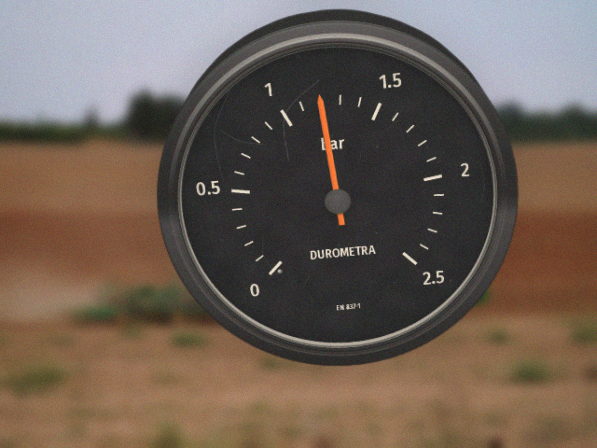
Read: {"value": 1.2, "unit": "bar"}
